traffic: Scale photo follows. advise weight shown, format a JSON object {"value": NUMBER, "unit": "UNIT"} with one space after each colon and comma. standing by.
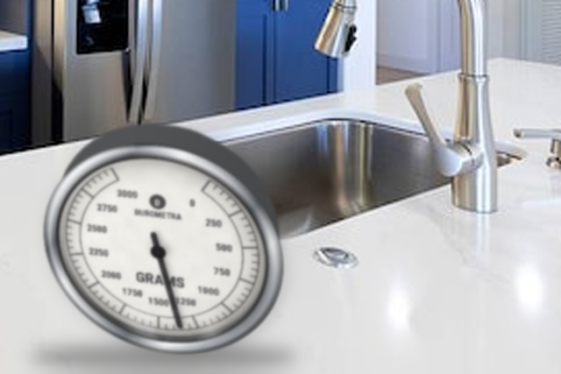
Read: {"value": 1350, "unit": "g"}
